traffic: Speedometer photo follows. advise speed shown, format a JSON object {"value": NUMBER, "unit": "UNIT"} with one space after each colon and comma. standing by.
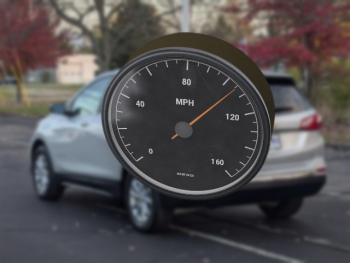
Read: {"value": 105, "unit": "mph"}
